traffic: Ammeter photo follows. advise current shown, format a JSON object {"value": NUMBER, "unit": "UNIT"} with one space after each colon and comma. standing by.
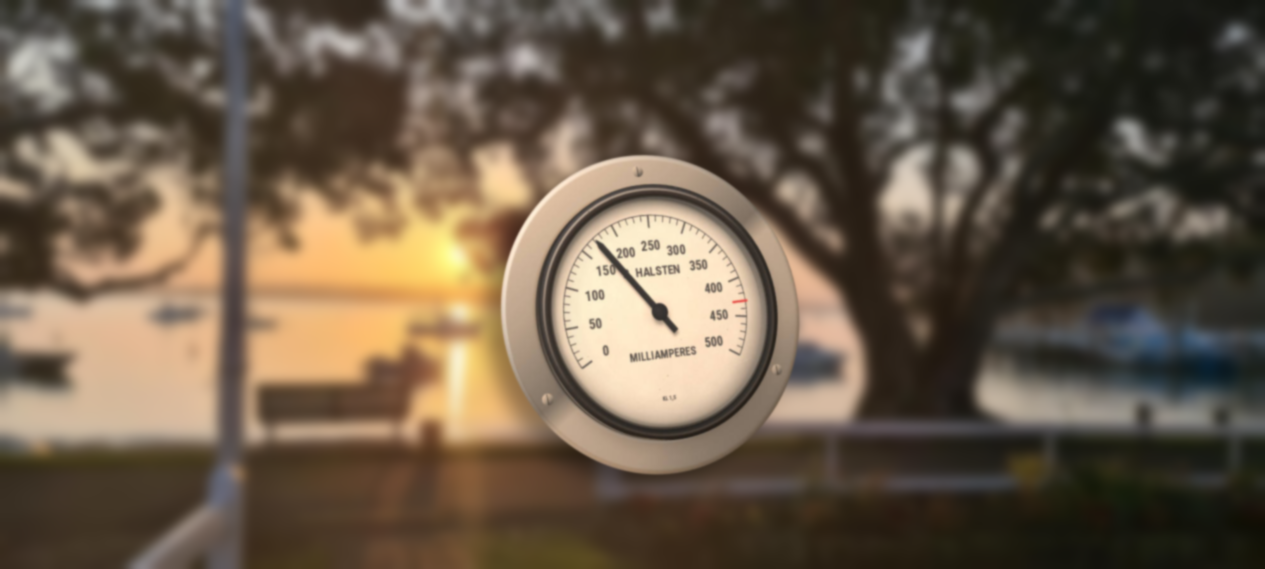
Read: {"value": 170, "unit": "mA"}
